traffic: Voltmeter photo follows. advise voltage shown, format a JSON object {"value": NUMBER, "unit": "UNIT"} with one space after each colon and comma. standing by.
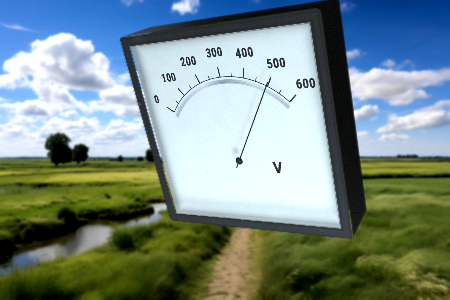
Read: {"value": 500, "unit": "V"}
